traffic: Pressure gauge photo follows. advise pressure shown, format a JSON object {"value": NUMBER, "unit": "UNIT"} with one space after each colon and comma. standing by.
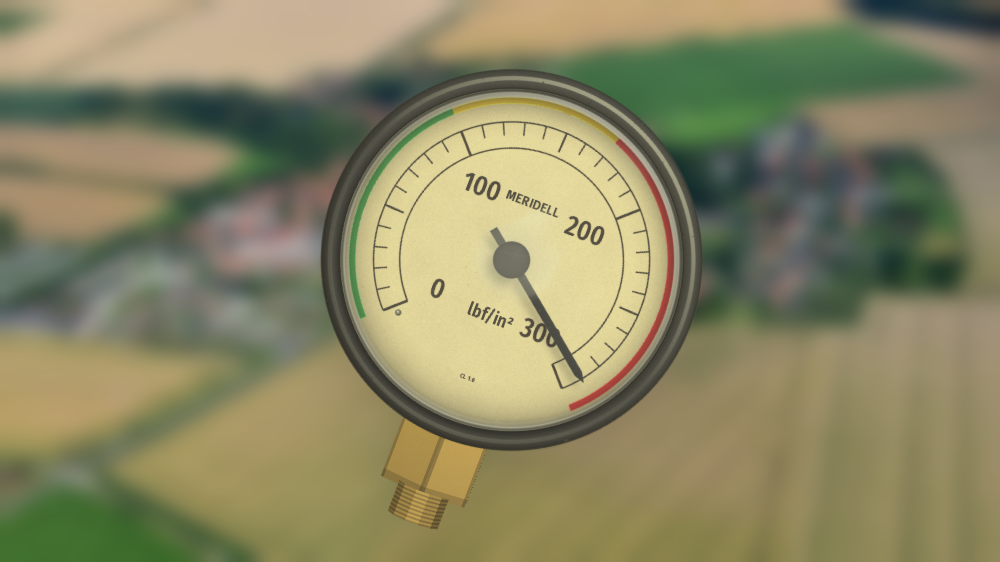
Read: {"value": 290, "unit": "psi"}
